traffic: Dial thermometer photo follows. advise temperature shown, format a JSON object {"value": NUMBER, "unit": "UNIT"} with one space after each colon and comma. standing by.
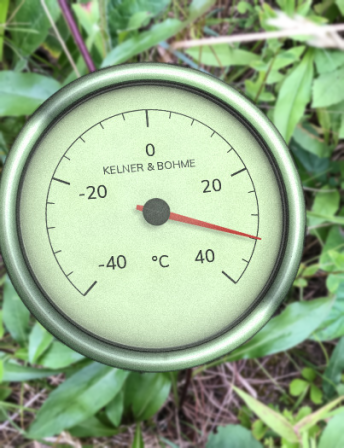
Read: {"value": 32, "unit": "°C"}
